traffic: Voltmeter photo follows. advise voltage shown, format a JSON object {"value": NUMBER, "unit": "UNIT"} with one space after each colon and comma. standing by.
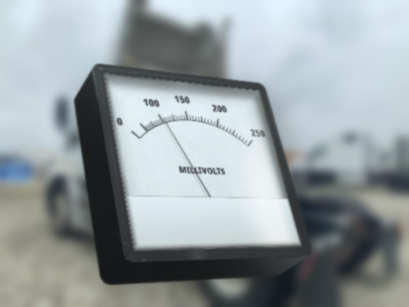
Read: {"value": 100, "unit": "mV"}
